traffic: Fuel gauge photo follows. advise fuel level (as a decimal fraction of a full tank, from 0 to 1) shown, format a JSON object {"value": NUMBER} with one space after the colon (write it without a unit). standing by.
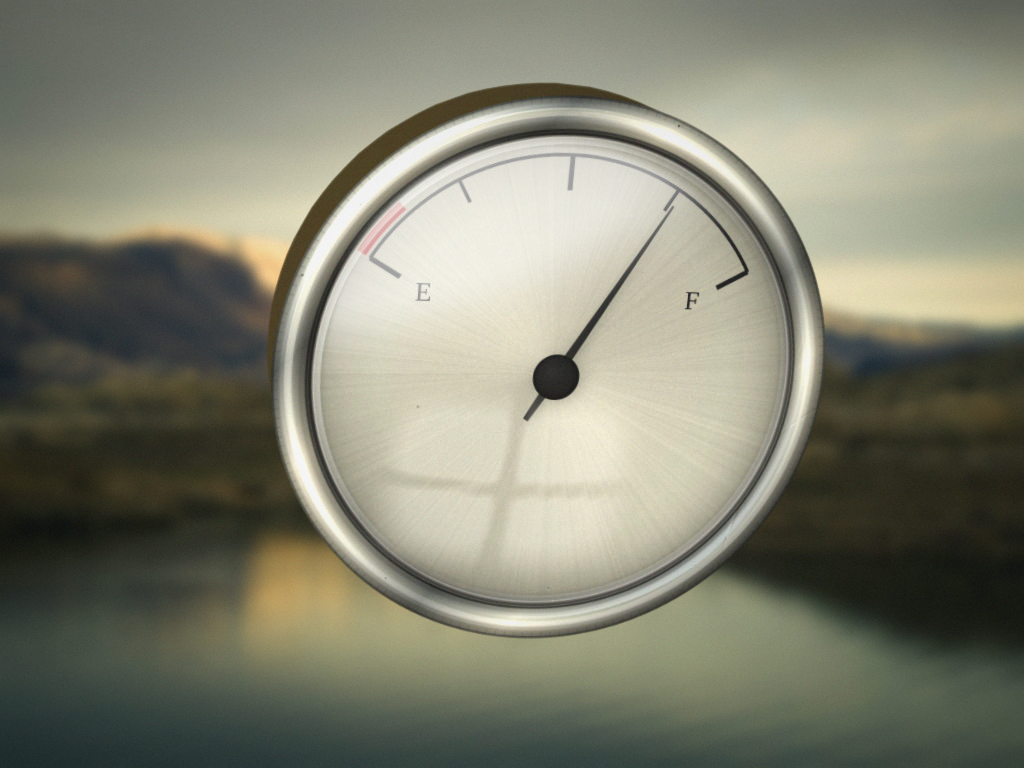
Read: {"value": 0.75}
